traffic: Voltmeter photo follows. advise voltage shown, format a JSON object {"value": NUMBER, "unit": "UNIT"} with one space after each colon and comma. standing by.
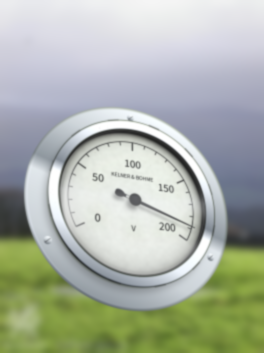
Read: {"value": 190, "unit": "V"}
